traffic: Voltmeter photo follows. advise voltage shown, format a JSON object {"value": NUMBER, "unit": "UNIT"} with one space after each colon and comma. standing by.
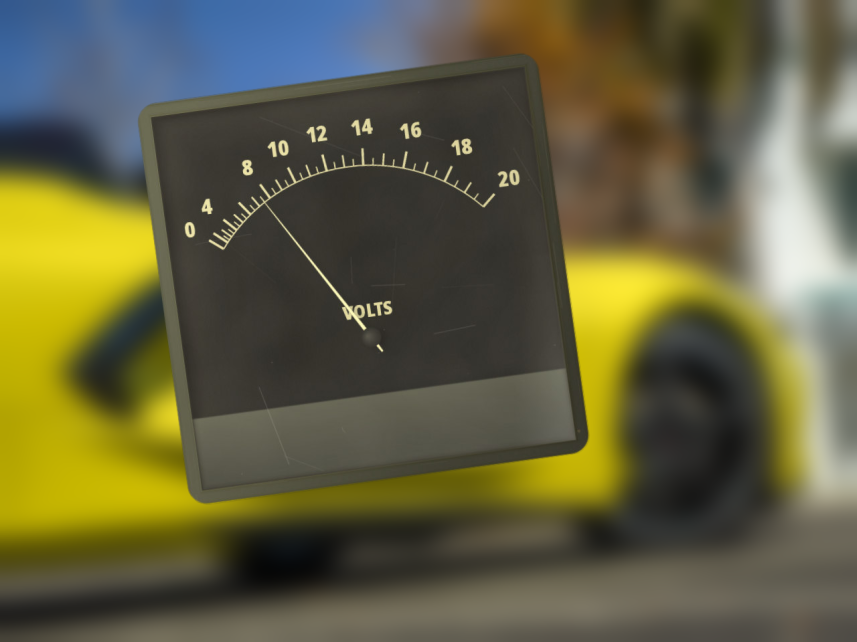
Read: {"value": 7.5, "unit": "V"}
